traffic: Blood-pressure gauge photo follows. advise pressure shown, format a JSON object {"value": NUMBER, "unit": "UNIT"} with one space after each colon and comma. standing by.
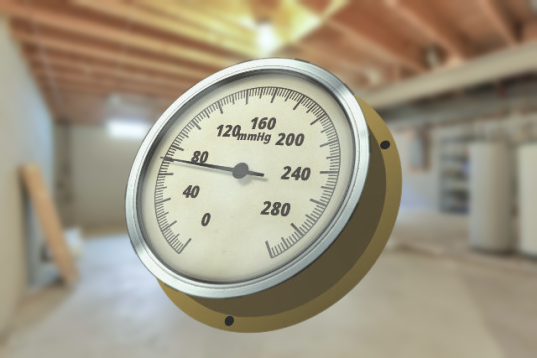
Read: {"value": 70, "unit": "mmHg"}
